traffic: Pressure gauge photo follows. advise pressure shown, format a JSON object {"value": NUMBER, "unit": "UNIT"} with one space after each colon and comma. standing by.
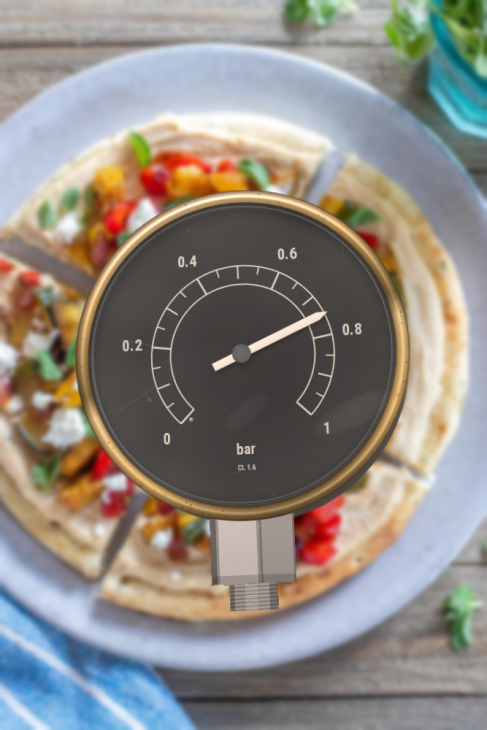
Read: {"value": 0.75, "unit": "bar"}
